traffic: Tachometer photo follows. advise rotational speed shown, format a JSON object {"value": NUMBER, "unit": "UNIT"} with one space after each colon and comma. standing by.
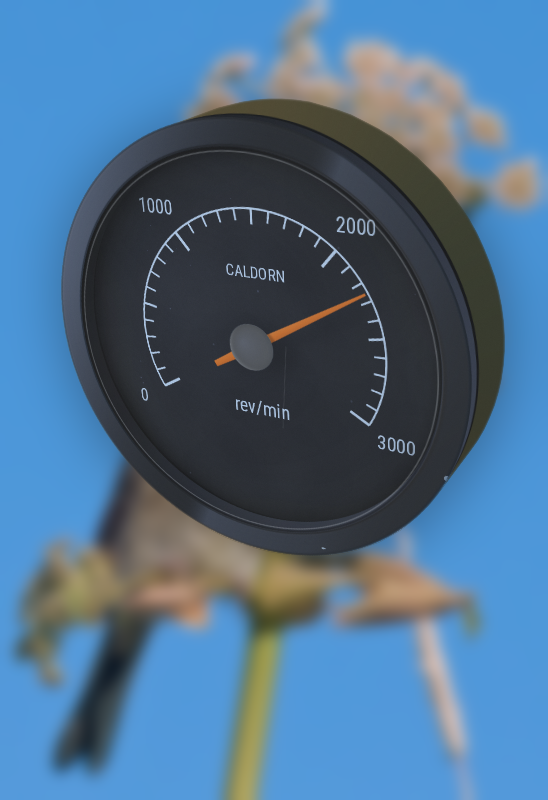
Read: {"value": 2250, "unit": "rpm"}
